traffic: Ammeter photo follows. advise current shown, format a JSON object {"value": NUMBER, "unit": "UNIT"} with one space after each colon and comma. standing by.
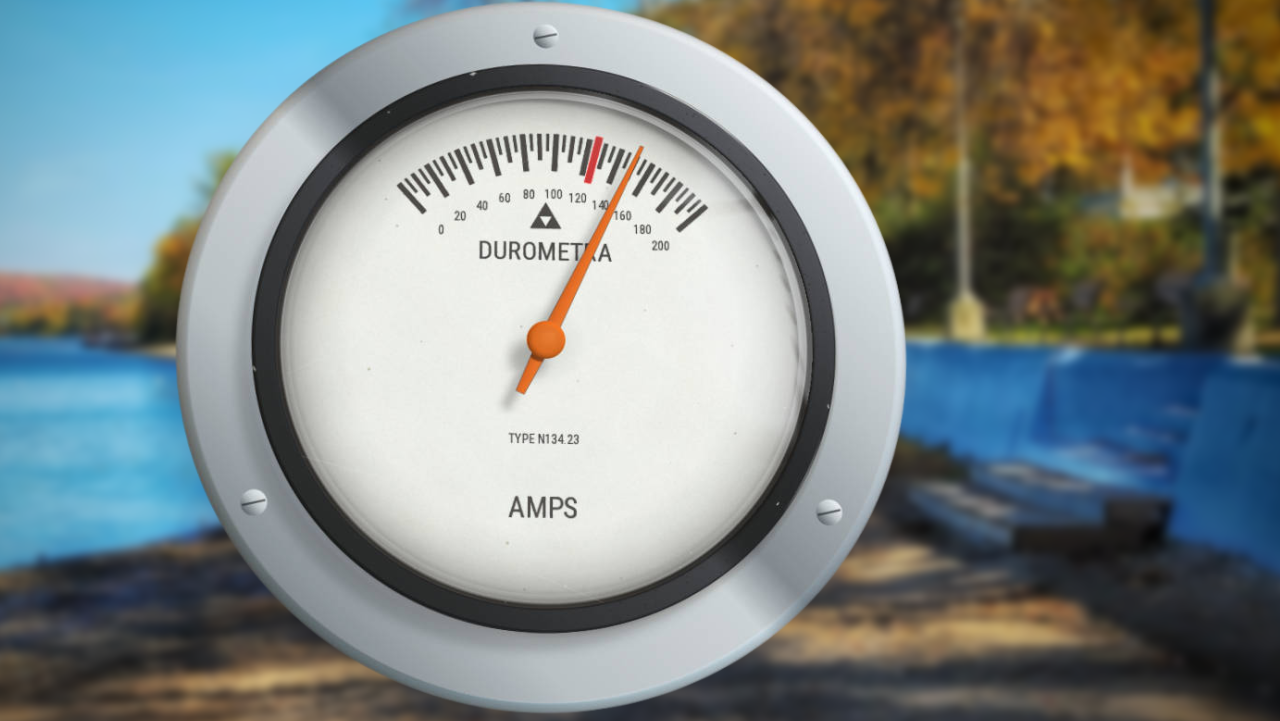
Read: {"value": 150, "unit": "A"}
